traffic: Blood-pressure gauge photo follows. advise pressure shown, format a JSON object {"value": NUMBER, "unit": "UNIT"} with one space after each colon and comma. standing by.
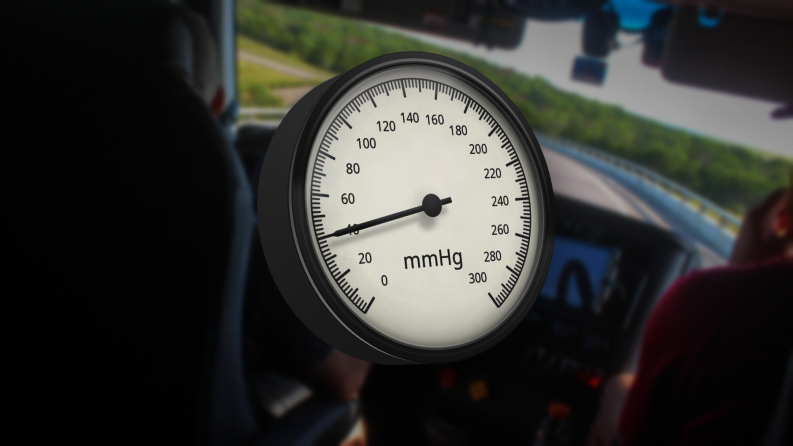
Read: {"value": 40, "unit": "mmHg"}
